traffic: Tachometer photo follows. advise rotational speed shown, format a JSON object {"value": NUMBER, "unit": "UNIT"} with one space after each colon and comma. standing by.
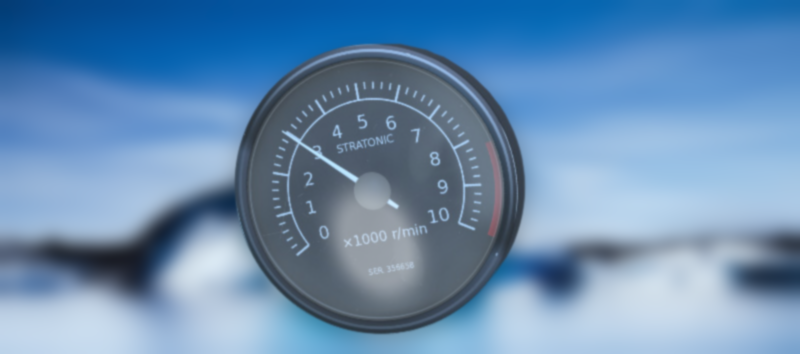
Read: {"value": 3000, "unit": "rpm"}
